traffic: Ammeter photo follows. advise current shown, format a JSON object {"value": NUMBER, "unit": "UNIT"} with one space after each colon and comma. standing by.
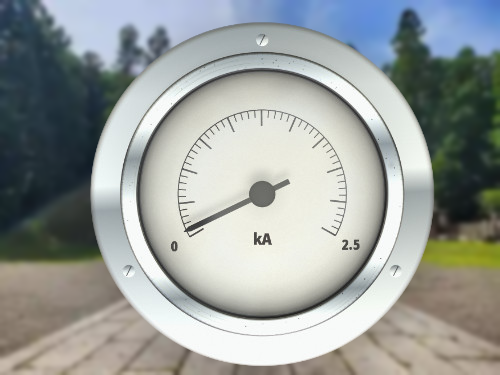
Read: {"value": 0.05, "unit": "kA"}
